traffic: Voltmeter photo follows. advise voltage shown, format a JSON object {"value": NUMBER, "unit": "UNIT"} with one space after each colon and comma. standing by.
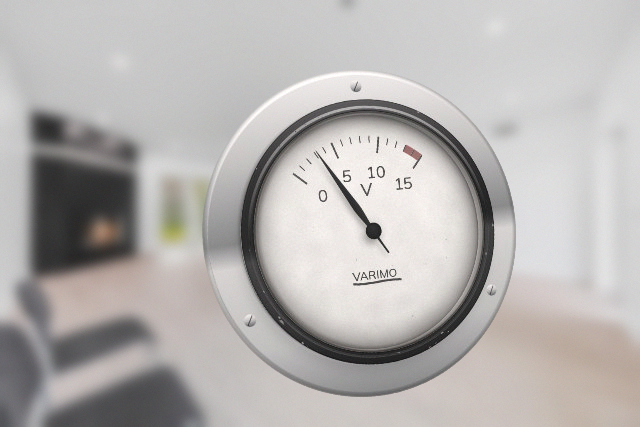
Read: {"value": 3, "unit": "V"}
